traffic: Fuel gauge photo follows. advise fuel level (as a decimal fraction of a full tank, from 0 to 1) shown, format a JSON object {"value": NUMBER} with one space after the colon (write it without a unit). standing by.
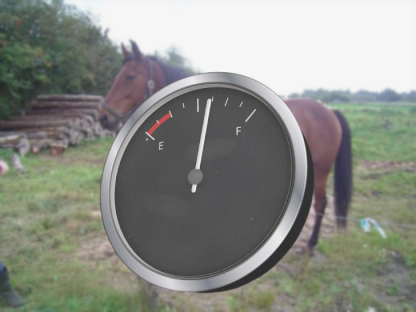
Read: {"value": 0.625}
